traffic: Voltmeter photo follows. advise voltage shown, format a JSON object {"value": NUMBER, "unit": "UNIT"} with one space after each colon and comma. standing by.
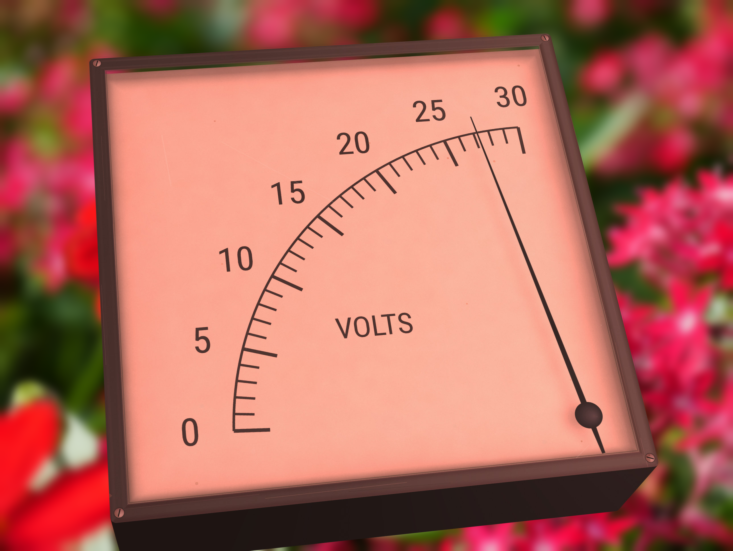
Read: {"value": 27, "unit": "V"}
